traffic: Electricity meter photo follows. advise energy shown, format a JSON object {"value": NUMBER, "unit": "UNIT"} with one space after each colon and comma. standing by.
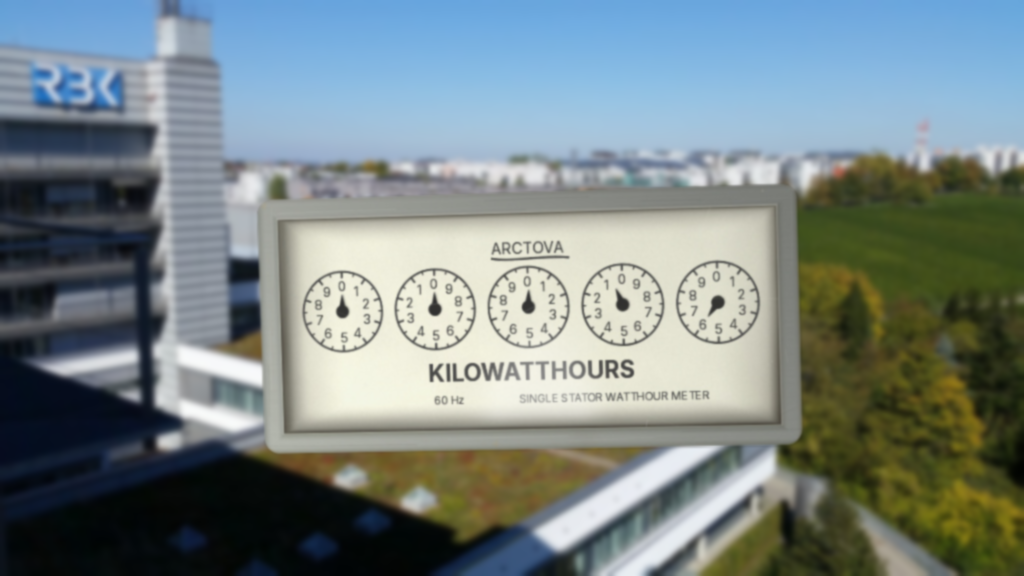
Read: {"value": 6, "unit": "kWh"}
